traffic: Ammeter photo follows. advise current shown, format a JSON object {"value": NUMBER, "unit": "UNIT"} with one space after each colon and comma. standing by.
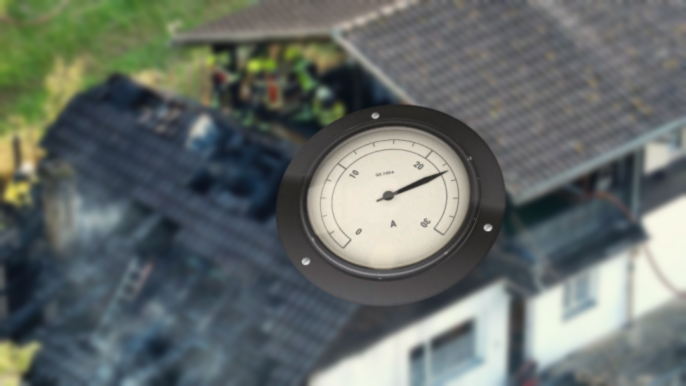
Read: {"value": 23, "unit": "A"}
